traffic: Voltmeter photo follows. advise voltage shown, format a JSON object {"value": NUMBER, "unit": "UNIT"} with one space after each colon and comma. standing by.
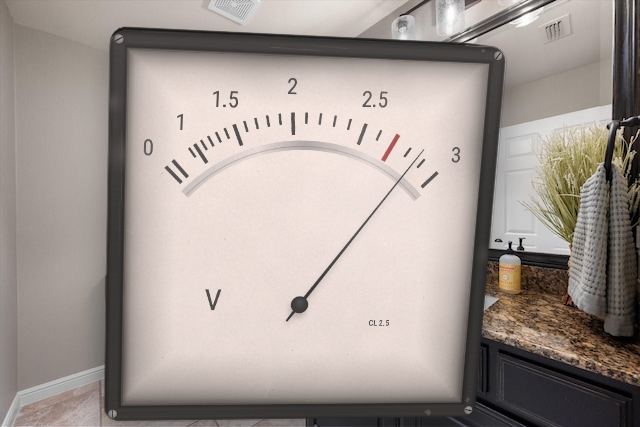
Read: {"value": 2.85, "unit": "V"}
